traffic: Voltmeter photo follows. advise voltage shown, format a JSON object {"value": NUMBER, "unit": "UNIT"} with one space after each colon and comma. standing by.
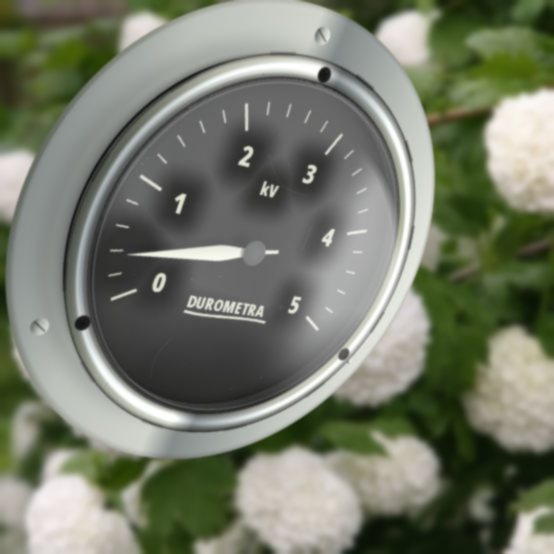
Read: {"value": 0.4, "unit": "kV"}
